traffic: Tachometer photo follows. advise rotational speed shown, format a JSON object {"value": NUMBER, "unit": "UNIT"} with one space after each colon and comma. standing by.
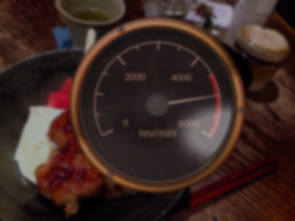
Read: {"value": 5000, "unit": "rpm"}
